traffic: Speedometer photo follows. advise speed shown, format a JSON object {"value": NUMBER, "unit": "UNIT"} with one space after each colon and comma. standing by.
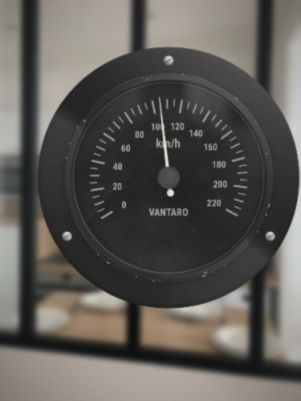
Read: {"value": 105, "unit": "km/h"}
